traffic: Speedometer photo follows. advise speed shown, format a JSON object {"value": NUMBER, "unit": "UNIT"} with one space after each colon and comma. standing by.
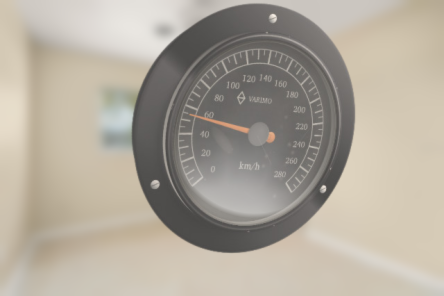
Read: {"value": 55, "unit": "km/h"}
